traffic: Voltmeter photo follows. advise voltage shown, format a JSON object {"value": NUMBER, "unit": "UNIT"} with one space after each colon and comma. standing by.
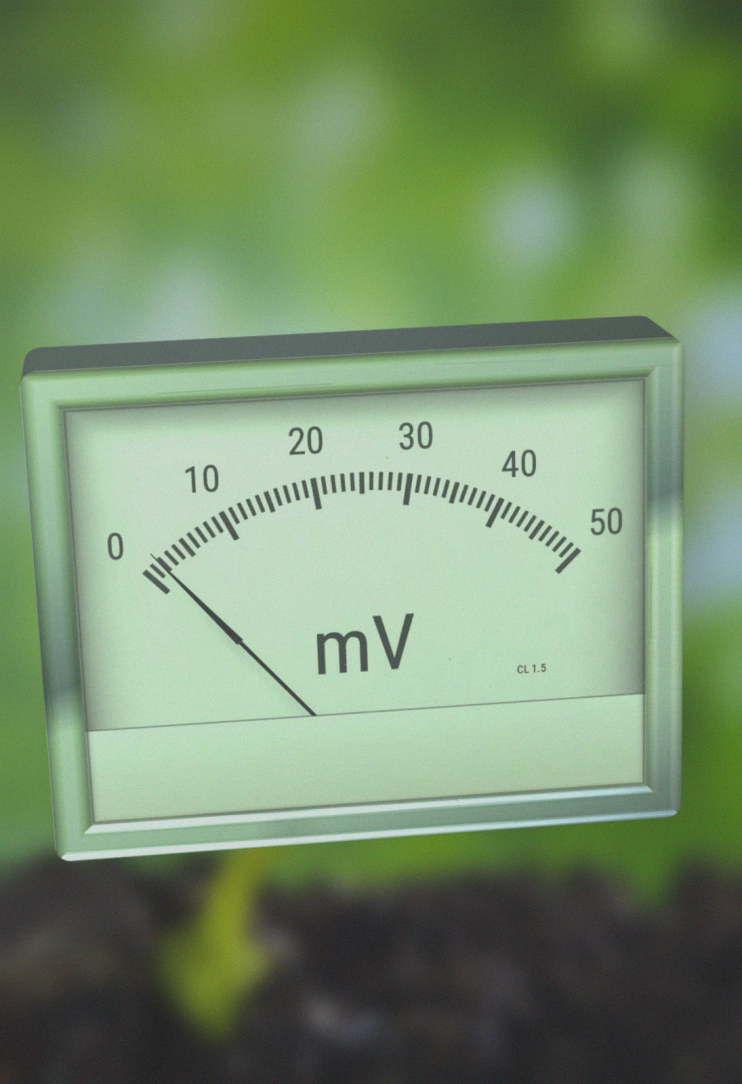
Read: {"value": 2, "unit": "mV"}
